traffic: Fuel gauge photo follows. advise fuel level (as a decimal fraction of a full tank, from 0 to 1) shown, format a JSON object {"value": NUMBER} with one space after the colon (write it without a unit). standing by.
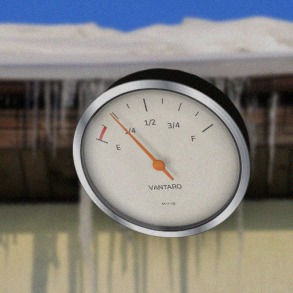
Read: {"value": 0.25}
